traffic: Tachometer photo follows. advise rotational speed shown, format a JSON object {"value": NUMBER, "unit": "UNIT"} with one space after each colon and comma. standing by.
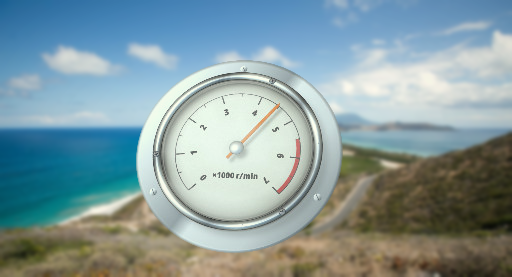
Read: {"value": 4500, "unit": "rpm"}
